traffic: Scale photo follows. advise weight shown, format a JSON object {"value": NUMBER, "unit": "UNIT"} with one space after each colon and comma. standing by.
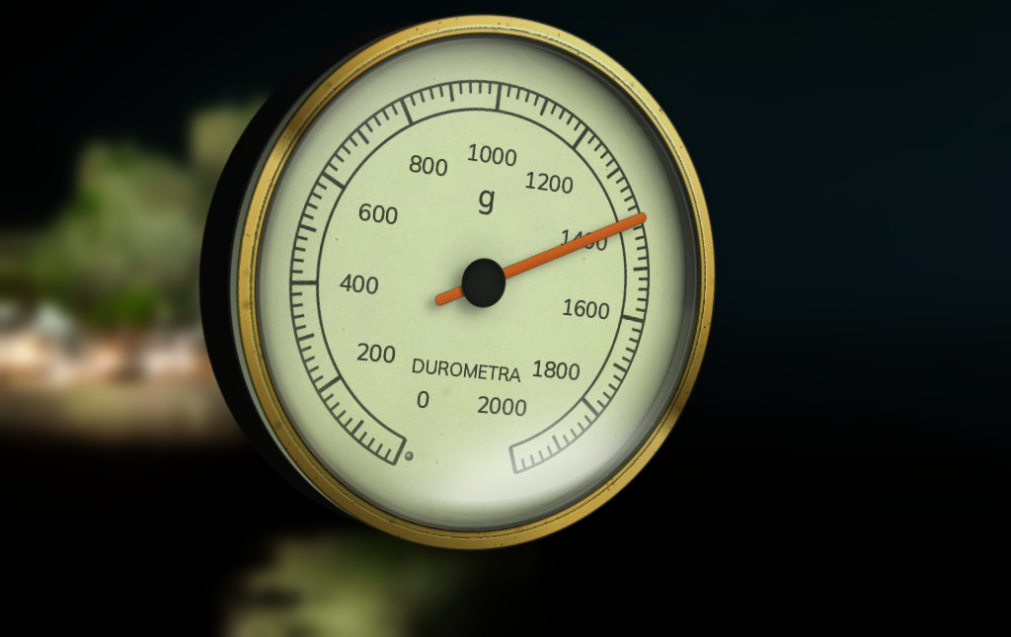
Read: {"value": 1400, "unit": "g"}
